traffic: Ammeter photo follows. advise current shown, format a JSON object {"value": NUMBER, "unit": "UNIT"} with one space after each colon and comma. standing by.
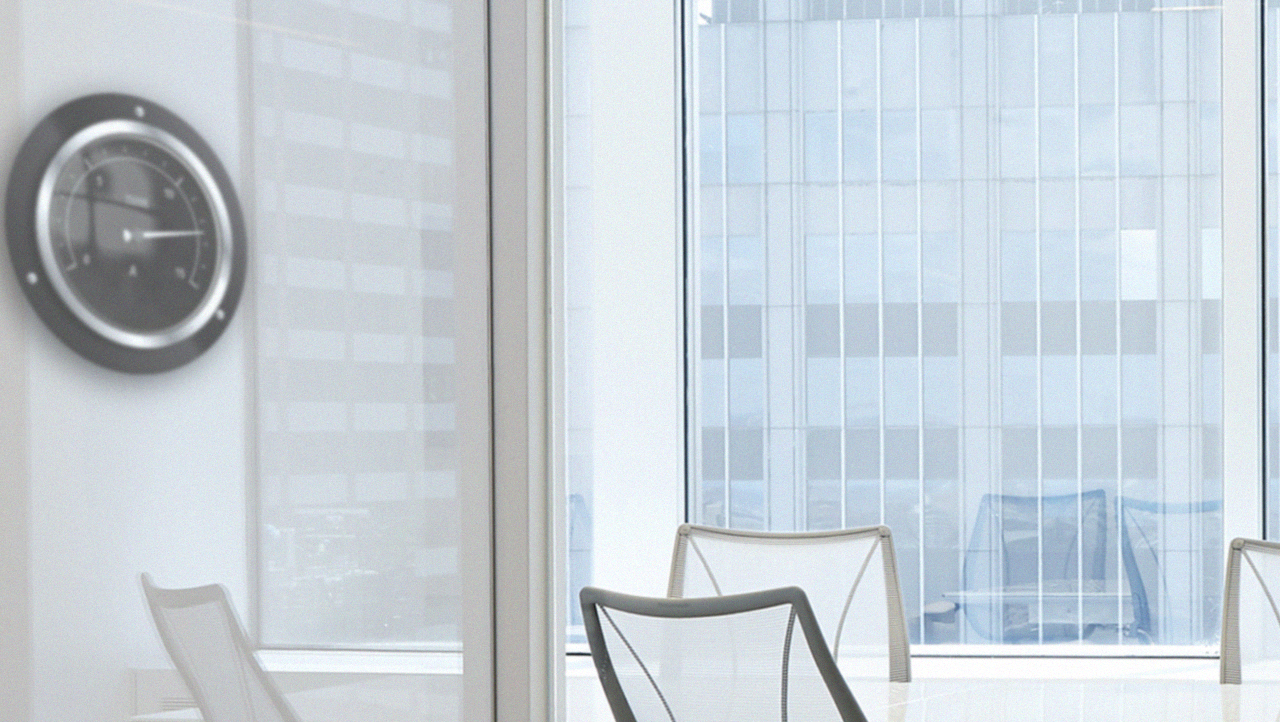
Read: {"value": 12.5, "unit": "A"}
